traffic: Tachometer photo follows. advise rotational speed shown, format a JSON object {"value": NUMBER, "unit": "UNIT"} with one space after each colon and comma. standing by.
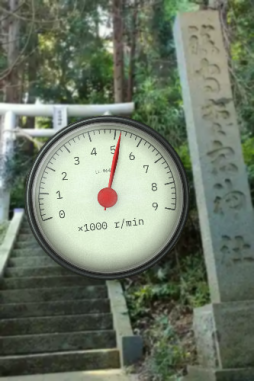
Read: {"value": 5200, "unit": "rpm"}
